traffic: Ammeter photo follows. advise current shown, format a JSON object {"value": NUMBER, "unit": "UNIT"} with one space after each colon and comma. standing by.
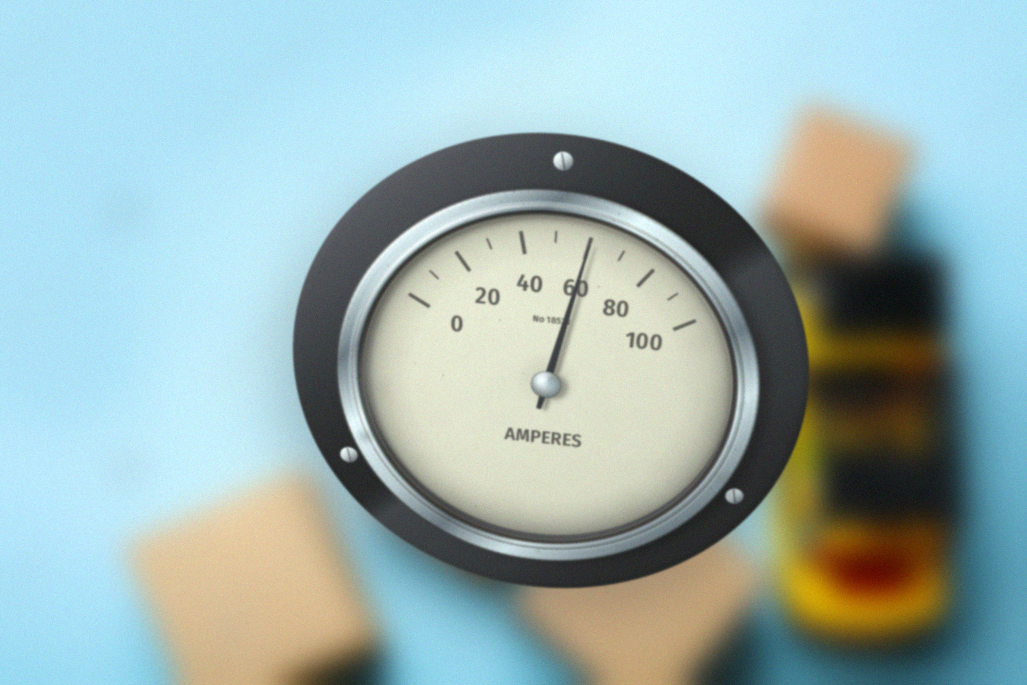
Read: {"value": 60, "unit": "A"}
